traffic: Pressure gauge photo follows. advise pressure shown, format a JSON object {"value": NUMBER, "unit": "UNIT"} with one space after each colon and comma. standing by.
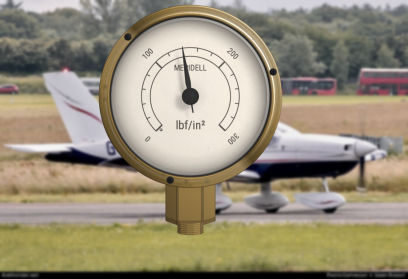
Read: {"value": 140, "unit": "psi"}
